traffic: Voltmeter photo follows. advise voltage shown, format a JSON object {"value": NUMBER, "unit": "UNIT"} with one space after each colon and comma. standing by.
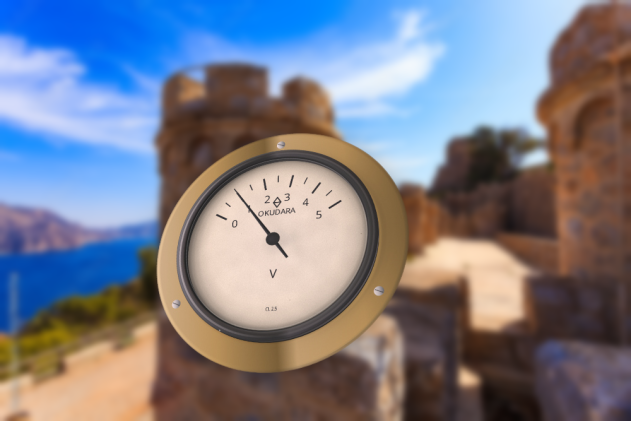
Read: {"value": 1, "unit": "V"}
